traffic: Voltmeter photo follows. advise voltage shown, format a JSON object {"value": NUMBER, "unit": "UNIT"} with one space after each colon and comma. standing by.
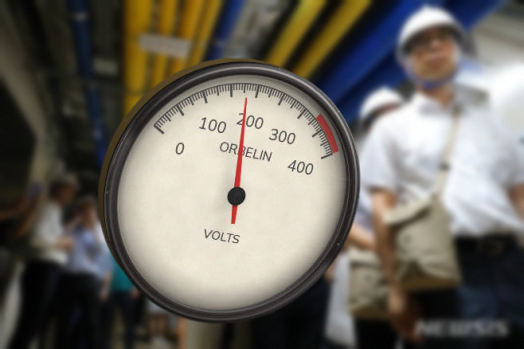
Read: {"value": 175, "unit": "V"}
